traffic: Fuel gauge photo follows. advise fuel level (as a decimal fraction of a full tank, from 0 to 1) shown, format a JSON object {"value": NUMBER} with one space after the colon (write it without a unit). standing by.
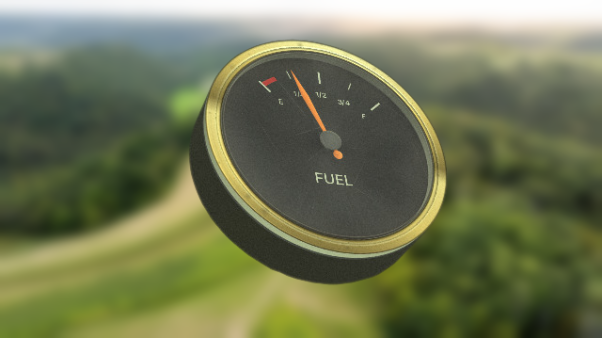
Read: {"value": 0.25}
